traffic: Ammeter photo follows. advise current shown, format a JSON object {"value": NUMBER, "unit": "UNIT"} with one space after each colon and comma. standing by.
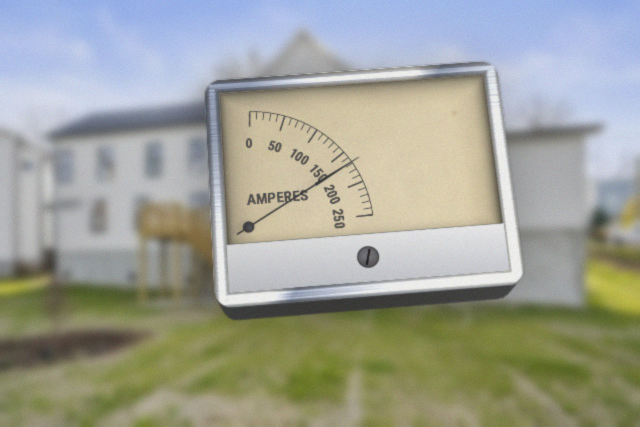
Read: {"value": 170, "unit": "A"}
